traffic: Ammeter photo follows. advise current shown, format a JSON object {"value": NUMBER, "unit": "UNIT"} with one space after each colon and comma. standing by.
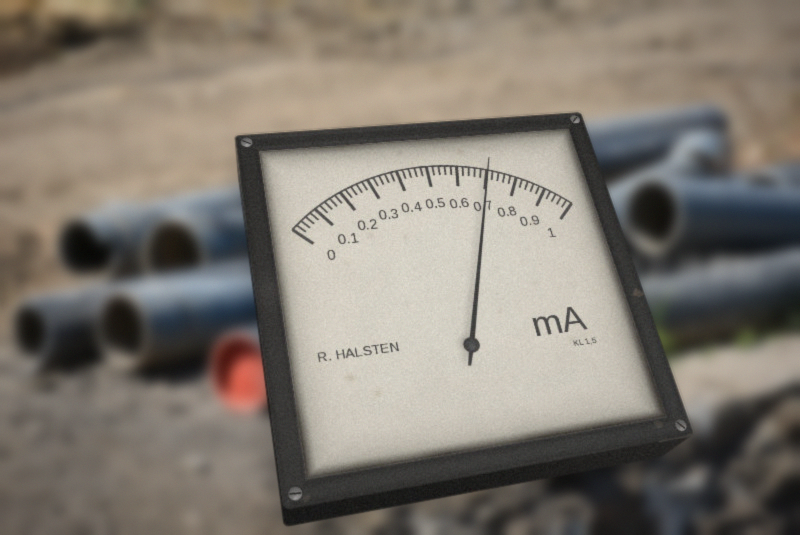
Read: {"value": 0.7, "unit": "mA"}
